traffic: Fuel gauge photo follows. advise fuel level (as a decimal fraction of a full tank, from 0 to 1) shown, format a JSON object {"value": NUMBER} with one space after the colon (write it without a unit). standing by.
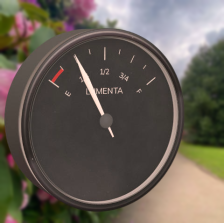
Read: {"value": 0.25}
